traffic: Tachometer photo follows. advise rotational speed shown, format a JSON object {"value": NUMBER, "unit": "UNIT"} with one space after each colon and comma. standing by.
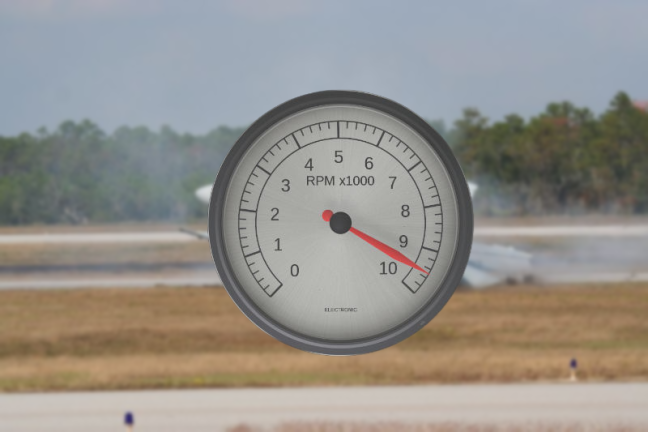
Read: {"value": 9500, "unit": "rpm"}
